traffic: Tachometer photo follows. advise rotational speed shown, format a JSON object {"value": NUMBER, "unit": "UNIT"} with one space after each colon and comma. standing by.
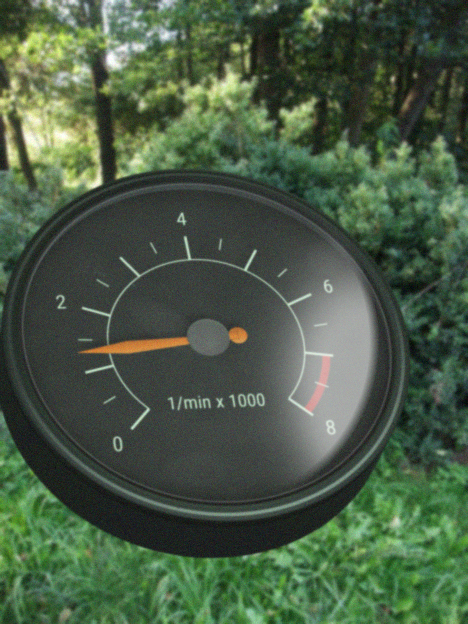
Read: {"value": 1250, "unit": "rpm"}
